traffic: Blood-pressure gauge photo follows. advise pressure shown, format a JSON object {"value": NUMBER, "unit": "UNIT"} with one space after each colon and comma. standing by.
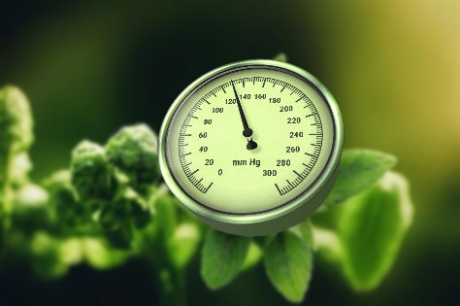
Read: {"value": 130, "unit": "mmHg"}
